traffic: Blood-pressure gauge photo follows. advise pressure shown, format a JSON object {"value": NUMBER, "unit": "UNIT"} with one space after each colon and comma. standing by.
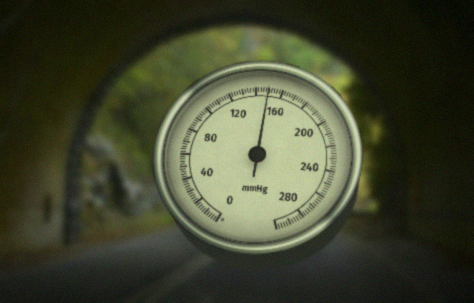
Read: {"value": 150, "unit": "mmHg"}
